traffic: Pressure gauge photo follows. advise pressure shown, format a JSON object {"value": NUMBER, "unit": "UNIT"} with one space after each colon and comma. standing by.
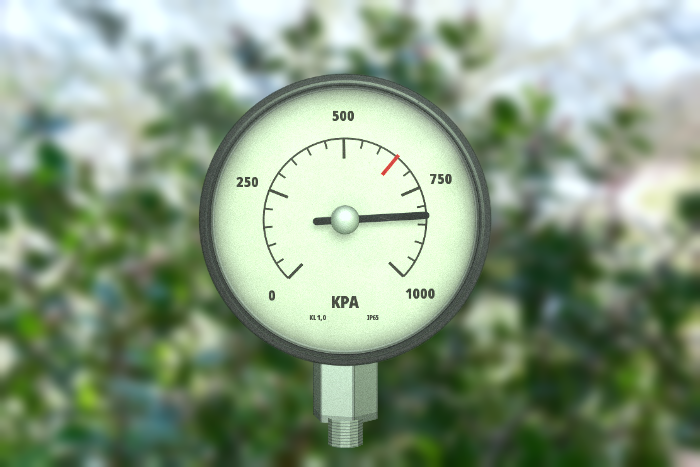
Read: {"value": 825, "unit": "kPa"}
